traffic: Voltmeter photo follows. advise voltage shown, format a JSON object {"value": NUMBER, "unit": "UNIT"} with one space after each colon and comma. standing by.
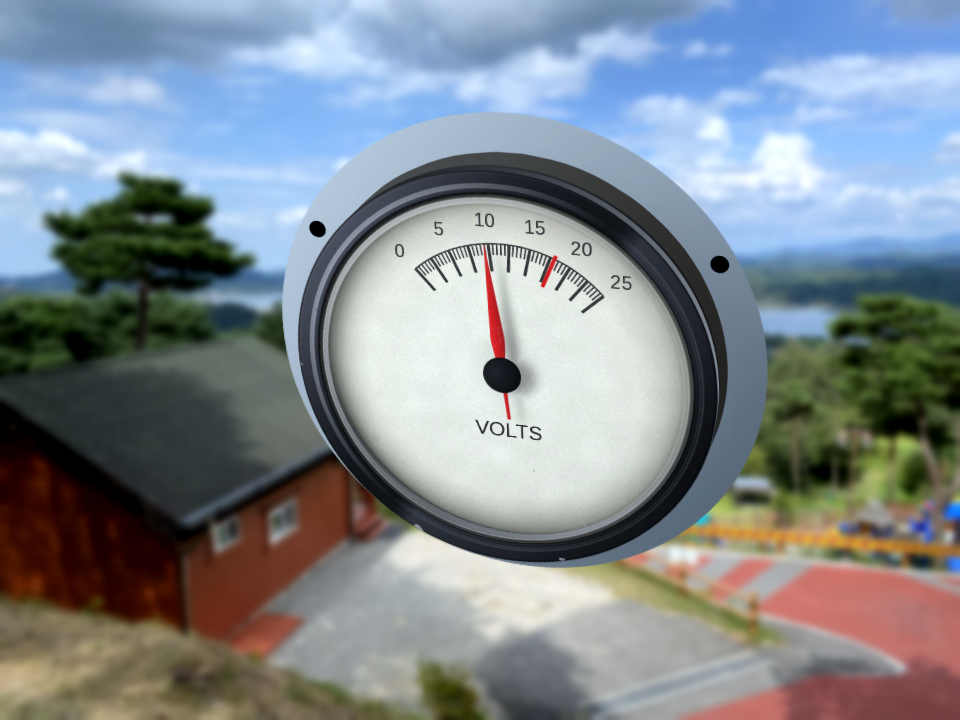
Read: {"value": 10, "unit": "V"}
